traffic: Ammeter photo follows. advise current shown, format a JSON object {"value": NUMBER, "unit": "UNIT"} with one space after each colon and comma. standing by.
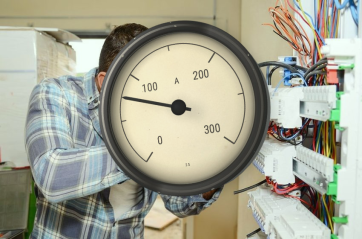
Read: {"value": 75, "unit": "A"}
